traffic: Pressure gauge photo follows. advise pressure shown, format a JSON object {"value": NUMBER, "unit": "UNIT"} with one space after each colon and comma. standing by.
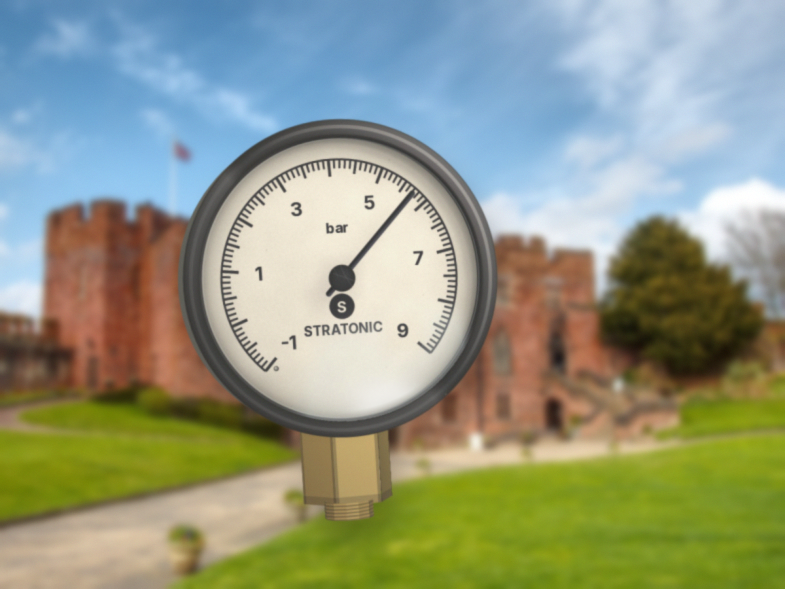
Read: {"value": 5.7, "unit": "bar"}
